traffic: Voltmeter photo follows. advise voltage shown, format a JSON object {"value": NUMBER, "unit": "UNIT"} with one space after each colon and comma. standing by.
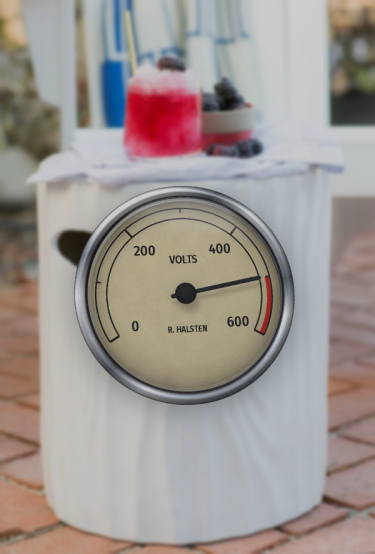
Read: {"value": 500, "unit": "V"}
